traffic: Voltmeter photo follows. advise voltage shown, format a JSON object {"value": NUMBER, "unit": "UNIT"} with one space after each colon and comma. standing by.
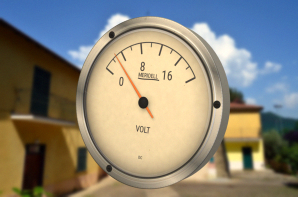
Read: {"value": 3, "unit": "V"}
